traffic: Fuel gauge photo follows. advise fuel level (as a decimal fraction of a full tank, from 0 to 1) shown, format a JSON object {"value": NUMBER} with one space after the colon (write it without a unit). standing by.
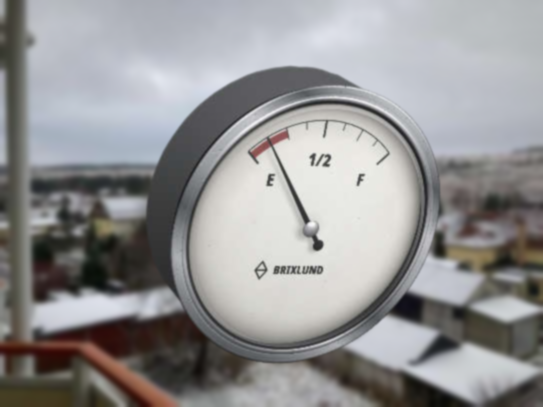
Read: {"value": 0.125}
